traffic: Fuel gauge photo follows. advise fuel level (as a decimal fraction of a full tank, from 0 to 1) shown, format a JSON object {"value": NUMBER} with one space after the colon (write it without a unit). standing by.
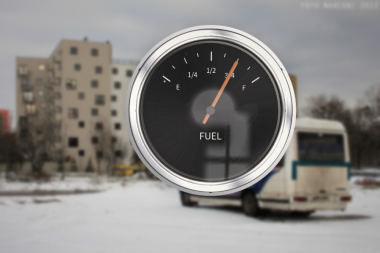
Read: {"value": 0.75}
